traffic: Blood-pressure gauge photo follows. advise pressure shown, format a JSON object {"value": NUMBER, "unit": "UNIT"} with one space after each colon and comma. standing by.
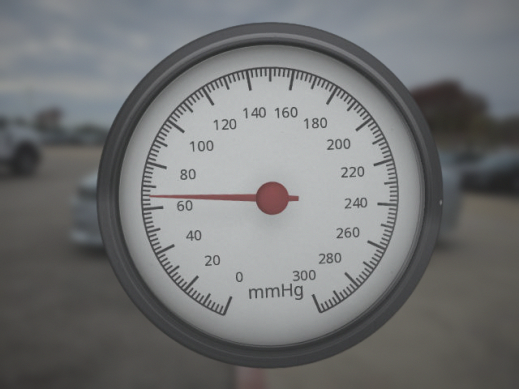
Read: {"value": 66, "unit": "mmHg"}
